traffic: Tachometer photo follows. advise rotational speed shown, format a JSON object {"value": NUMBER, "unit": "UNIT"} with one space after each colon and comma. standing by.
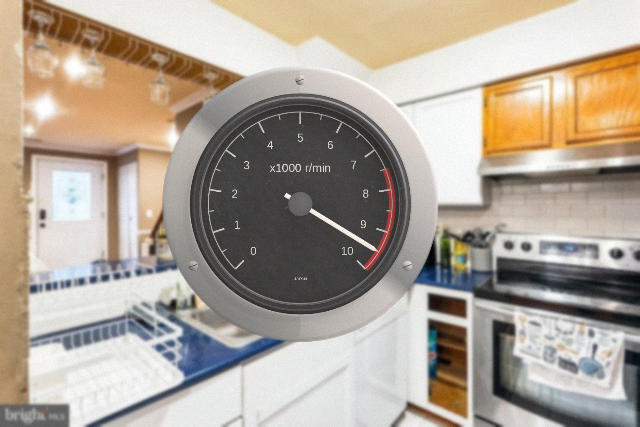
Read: {"value": 9500, "unit": "rpm"}
